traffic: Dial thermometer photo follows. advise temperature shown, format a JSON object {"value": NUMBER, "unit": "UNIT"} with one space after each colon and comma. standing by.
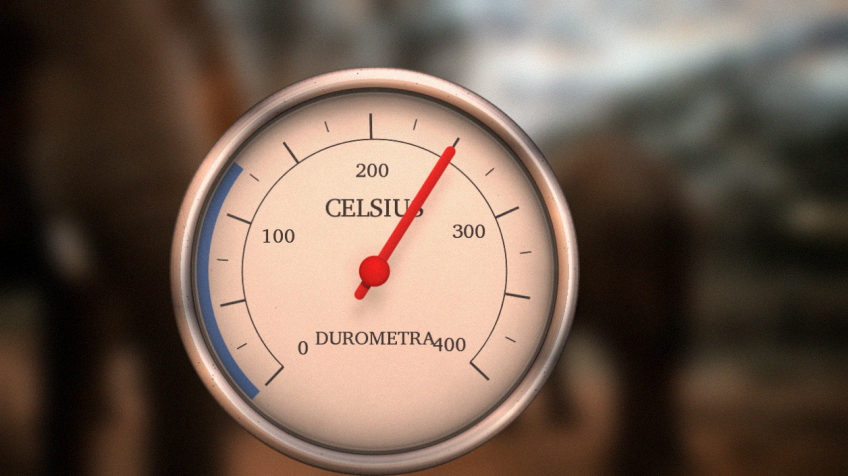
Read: {"value": 250, "unit": "°C"}
